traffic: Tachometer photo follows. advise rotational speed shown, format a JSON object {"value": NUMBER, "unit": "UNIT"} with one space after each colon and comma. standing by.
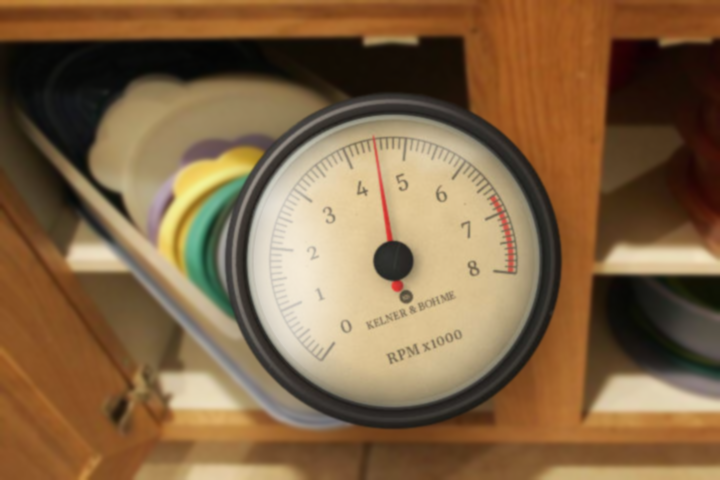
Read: {"value": 4500, "unit": "rpm"}
